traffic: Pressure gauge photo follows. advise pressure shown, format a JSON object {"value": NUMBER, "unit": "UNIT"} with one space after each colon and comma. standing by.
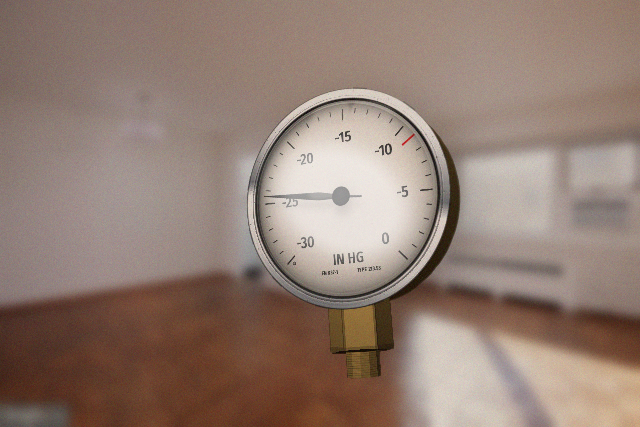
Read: {"value": -24.5, "unit": "inHg"}
